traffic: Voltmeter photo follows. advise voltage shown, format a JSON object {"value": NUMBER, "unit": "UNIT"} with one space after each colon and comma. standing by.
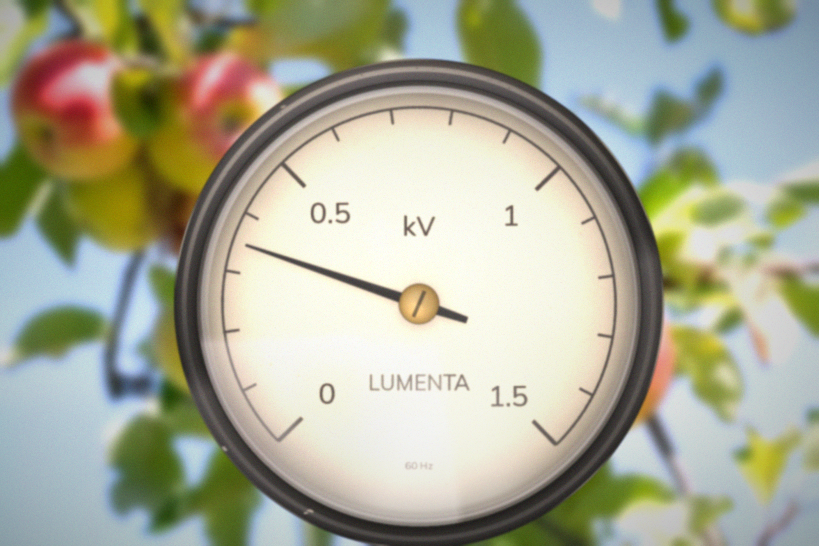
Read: {"value": 0.35, "unit": "kV"}
